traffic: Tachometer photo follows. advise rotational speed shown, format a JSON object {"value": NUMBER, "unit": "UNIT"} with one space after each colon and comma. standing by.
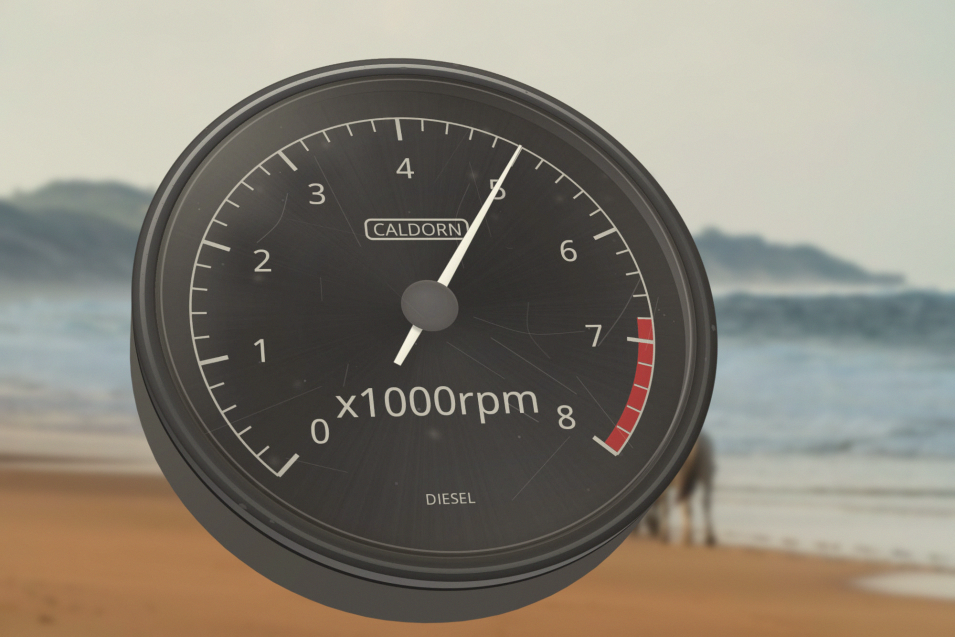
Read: {"value": 5000, "unit": "rpm"}
